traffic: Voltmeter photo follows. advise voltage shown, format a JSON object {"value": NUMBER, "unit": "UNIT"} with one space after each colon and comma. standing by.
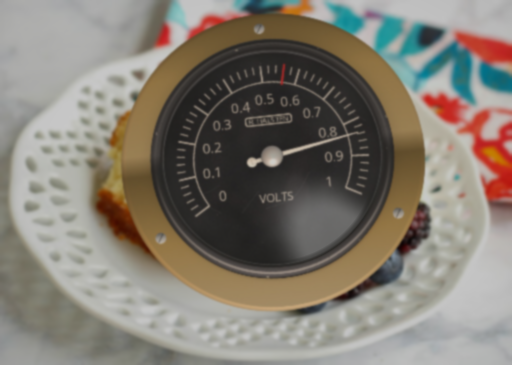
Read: {"value": 0.84, "unit": "V"}
